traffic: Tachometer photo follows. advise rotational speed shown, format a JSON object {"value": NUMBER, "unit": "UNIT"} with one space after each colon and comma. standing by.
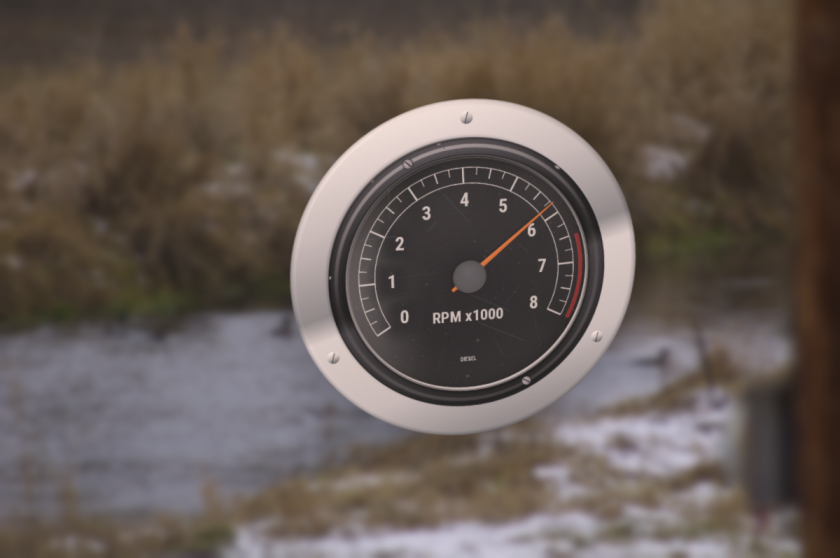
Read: {"value": 5750, "unit": "rpm"}
